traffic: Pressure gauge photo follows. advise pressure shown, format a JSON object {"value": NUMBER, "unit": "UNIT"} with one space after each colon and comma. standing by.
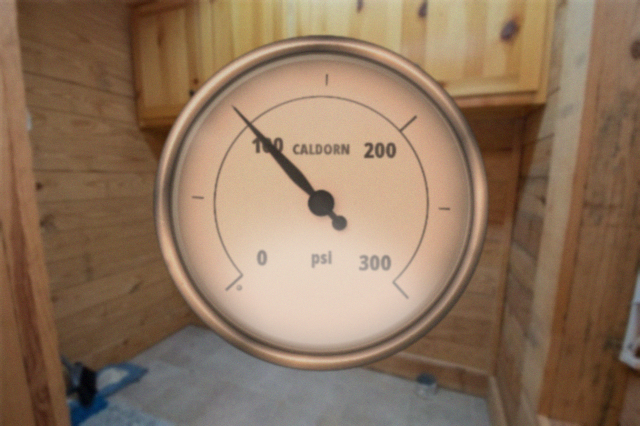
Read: {"value": 100, "unit": "psi"}
